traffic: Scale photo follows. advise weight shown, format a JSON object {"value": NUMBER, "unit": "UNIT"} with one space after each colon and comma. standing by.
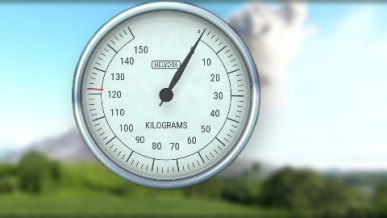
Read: {"value": 0, "unit": "kg"}
